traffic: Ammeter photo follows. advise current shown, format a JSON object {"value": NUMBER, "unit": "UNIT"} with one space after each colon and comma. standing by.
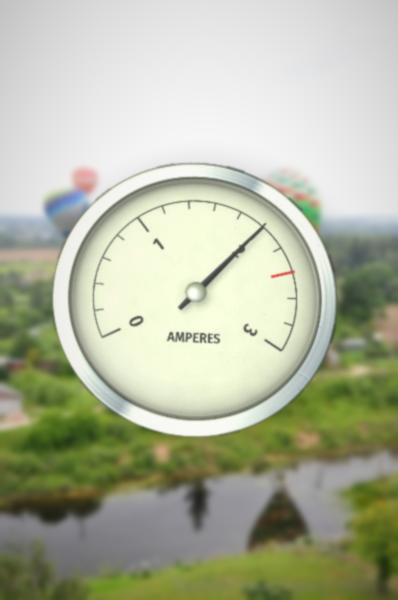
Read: {"value": 2, "unit": "A"}
